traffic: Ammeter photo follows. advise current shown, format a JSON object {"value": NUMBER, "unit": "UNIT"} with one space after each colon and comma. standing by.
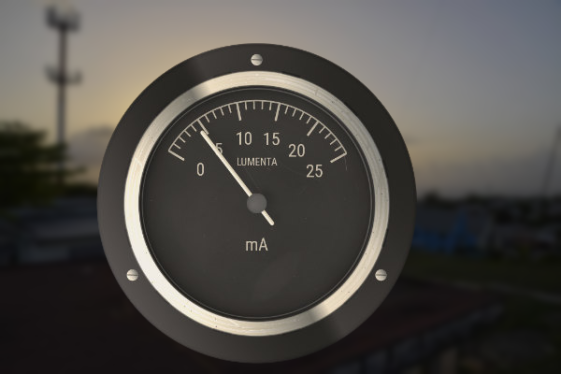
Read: {"value": 4.5, "unit": "mA"}
